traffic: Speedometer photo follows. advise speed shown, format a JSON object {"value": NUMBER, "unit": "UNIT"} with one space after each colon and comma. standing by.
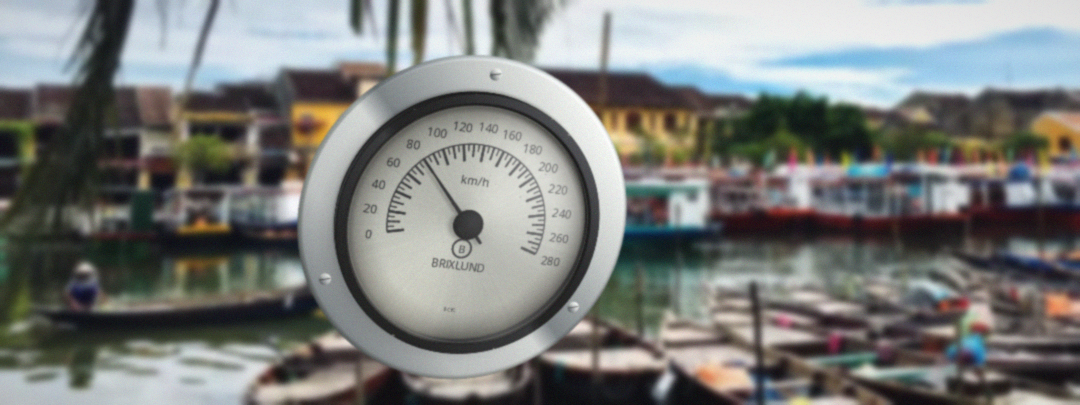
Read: {"value": 80, "unit": "km/h"}
